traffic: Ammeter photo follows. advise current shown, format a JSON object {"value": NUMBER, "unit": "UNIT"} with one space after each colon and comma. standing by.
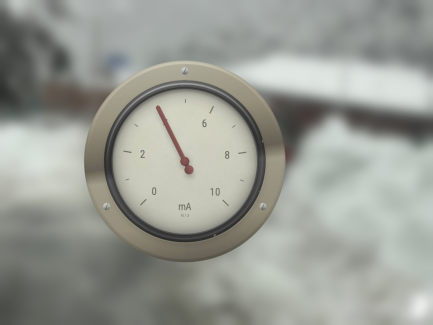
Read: {"value": 4, "unit": "mA"}
